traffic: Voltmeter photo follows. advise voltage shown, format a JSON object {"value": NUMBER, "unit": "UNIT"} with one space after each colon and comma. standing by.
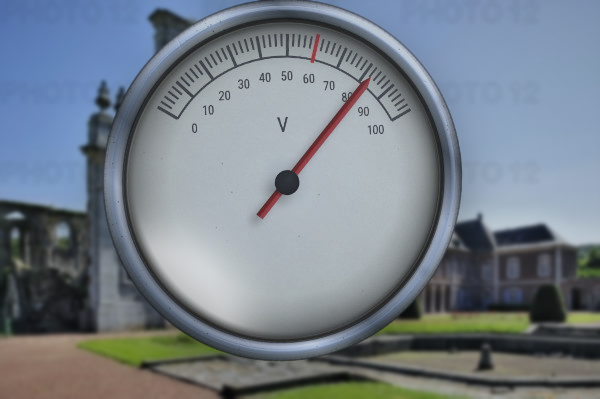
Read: {"value": 82, "unit": "V"}
